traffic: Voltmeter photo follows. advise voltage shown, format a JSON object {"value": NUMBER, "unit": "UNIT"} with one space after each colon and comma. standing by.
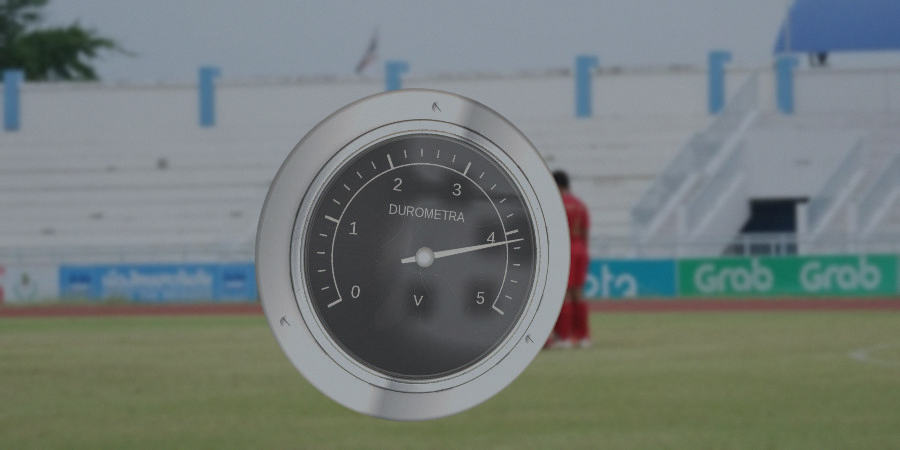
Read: {"value": 4.1, "unit": "V"}
